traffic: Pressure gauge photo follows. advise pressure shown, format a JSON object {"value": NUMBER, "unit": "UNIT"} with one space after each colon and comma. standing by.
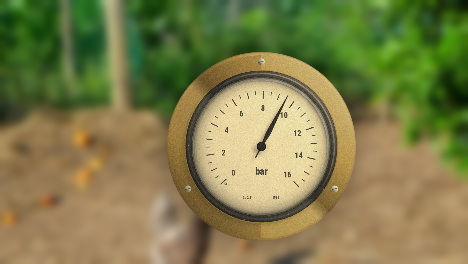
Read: {"value": 9.5, "unit": "bar"}
